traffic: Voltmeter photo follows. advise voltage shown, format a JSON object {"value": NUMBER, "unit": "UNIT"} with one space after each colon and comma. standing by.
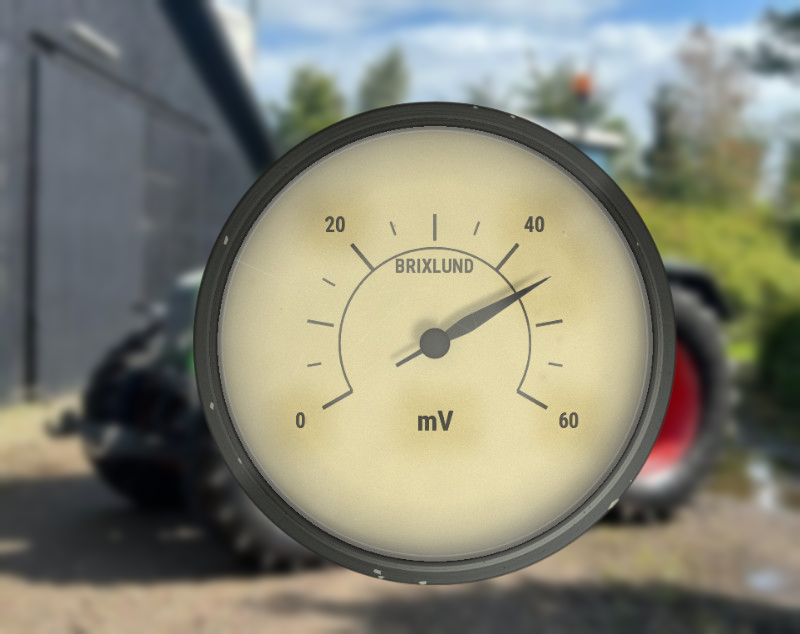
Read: {"value": 45, "unit": "mV"}
